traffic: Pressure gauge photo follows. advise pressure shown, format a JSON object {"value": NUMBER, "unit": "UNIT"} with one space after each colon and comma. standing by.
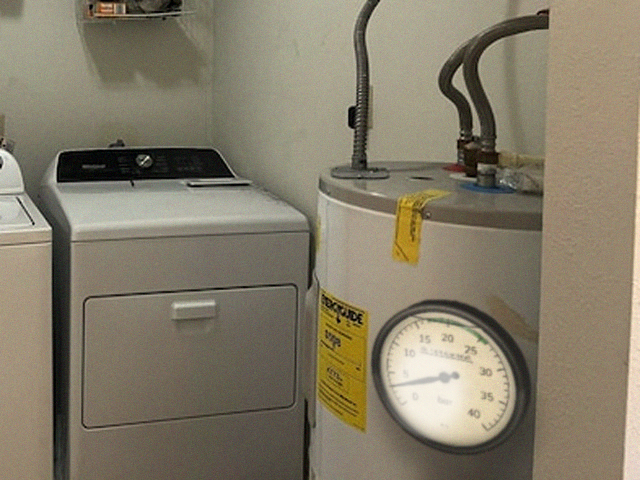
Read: {"value": 3, "unit": "bar"}
